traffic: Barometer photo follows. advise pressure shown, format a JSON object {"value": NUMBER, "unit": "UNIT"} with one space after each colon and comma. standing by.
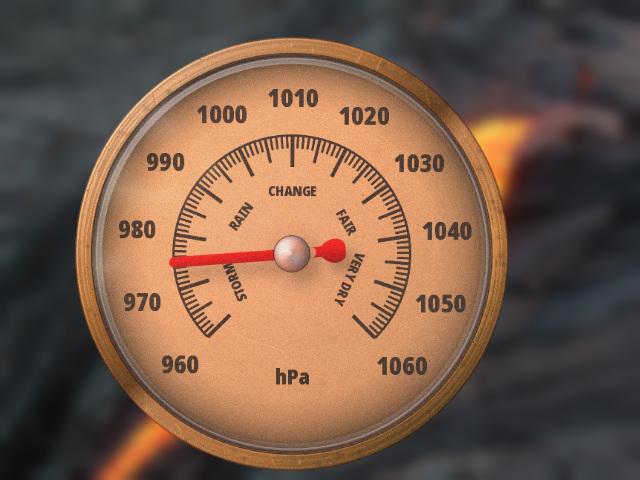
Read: {"value": 975, "unit": "hPa"}
